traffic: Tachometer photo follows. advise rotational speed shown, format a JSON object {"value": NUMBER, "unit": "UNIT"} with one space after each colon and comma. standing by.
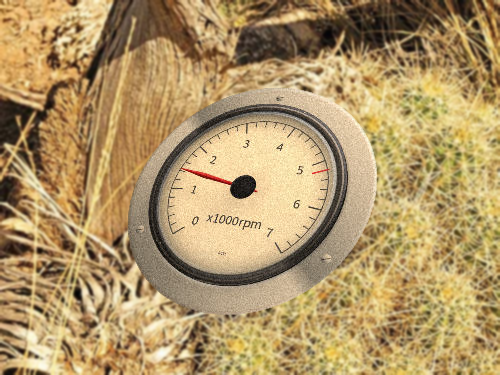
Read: {"value": 1400, "unit": "rpm"}
